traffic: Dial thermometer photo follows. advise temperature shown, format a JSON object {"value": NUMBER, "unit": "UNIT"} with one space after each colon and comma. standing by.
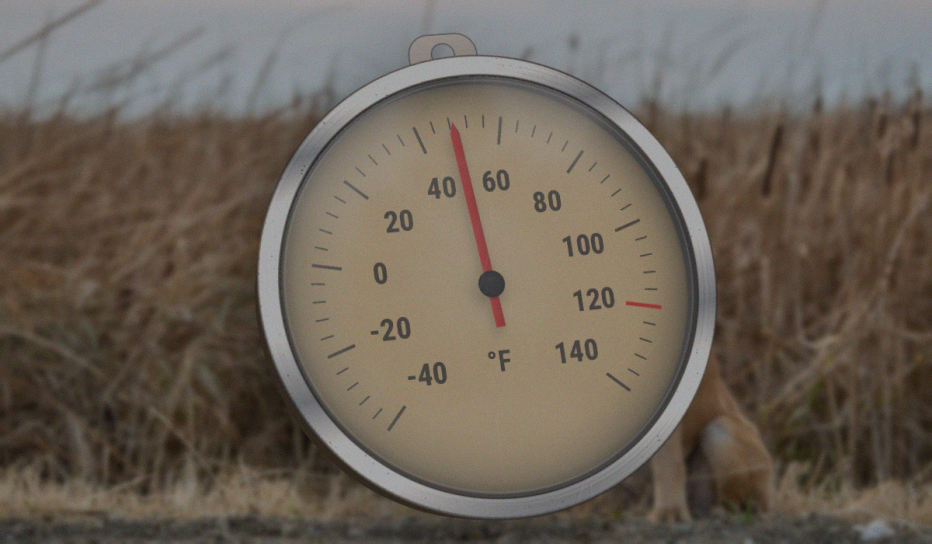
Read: {"value": 48, "unit": "°F"}
